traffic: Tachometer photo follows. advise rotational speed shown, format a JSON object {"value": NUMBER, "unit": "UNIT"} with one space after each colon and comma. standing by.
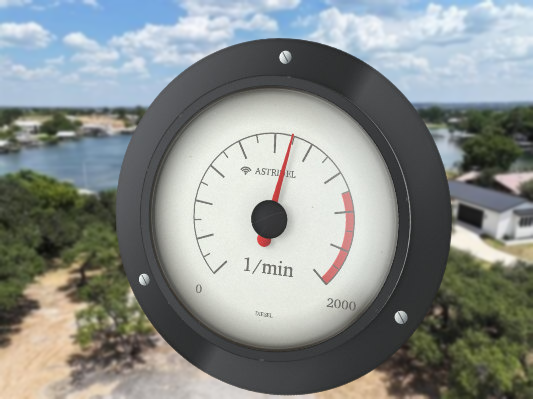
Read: {"value": 1100, "unit": "rpm"}
